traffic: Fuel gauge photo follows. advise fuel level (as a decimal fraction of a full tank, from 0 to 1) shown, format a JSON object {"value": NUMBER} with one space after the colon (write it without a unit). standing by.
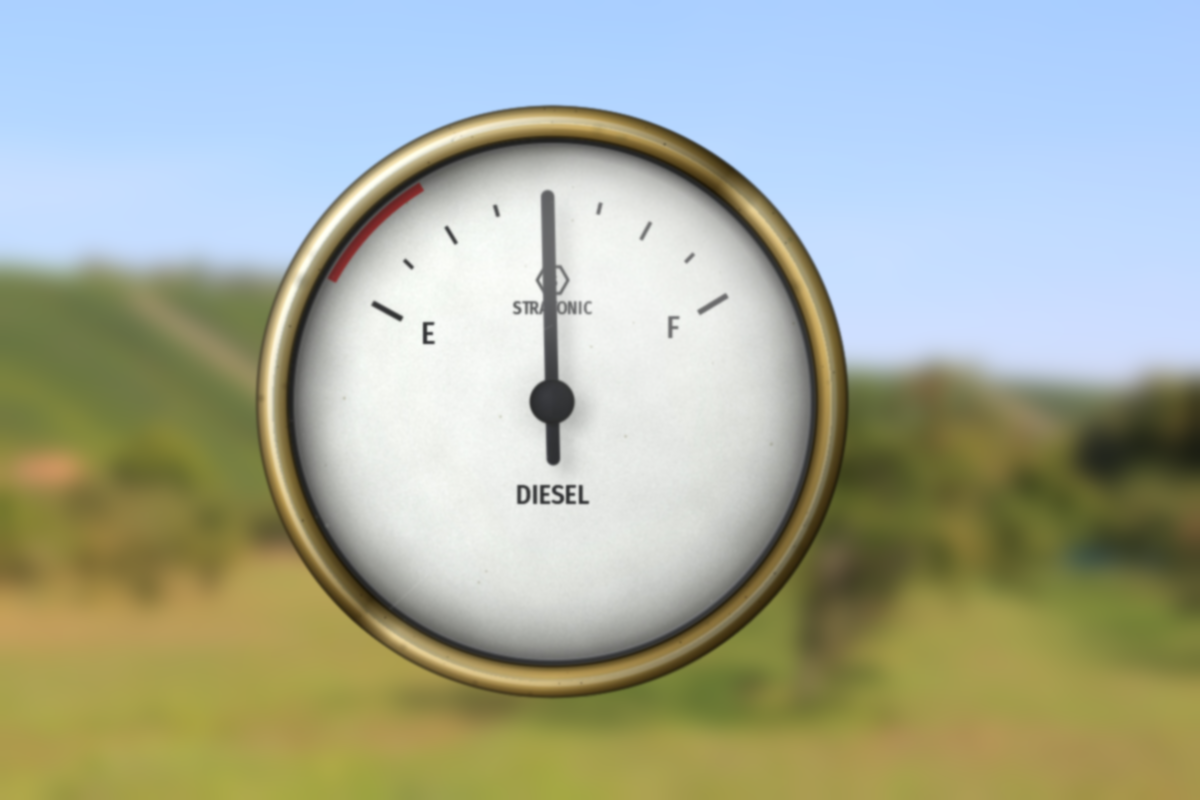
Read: {"value": 0.5}
